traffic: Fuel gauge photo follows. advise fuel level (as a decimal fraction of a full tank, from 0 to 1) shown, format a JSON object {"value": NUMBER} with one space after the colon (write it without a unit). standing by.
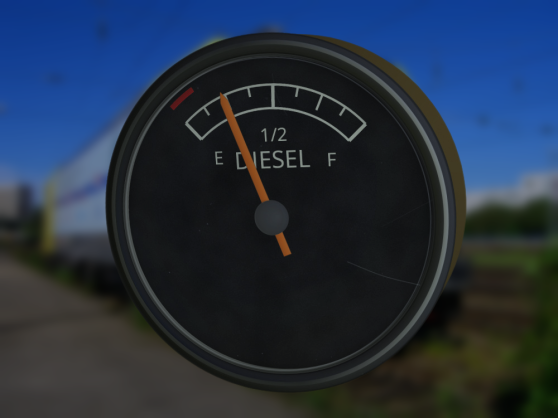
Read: {"value": 0.25}
